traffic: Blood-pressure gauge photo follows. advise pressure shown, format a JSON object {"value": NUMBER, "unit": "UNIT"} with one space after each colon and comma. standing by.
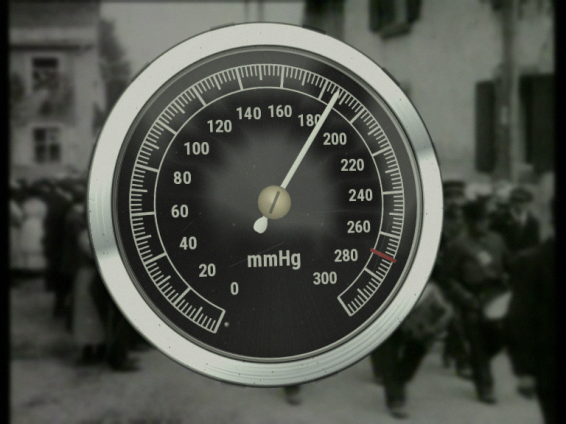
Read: {"value": 186, "unit": "mmHg"}
